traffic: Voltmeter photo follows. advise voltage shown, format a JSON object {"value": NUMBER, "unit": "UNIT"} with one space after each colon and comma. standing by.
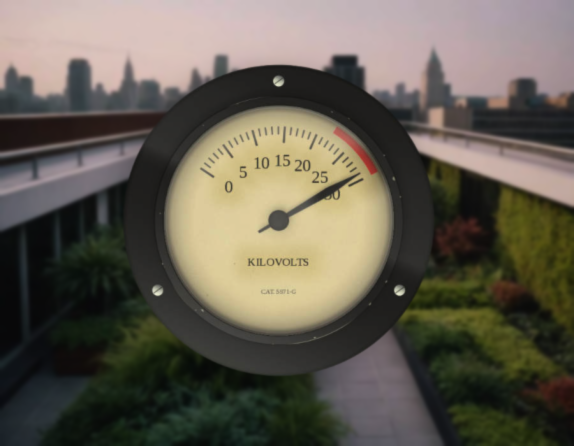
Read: {"value": 29, "unit": "kV"}
